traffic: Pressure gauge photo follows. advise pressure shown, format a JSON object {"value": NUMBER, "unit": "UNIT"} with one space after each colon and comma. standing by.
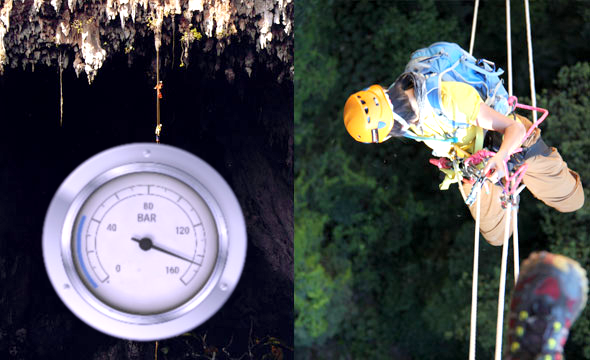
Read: {"value": 145, "unit": "bar"}
